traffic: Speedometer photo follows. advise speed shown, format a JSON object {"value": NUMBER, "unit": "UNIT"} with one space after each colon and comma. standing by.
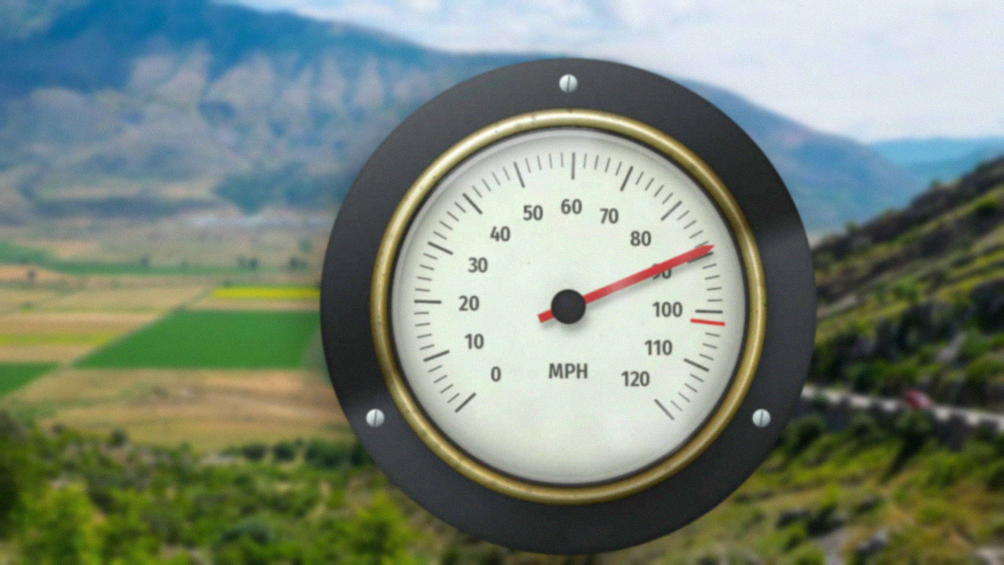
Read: {"value": 89, "unit": "mph"}
